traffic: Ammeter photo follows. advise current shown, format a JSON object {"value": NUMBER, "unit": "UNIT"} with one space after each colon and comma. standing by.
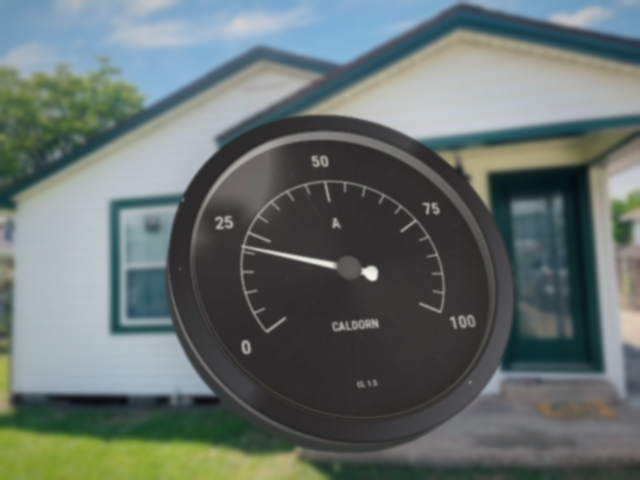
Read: {"value": 20, "unit": "A"}
